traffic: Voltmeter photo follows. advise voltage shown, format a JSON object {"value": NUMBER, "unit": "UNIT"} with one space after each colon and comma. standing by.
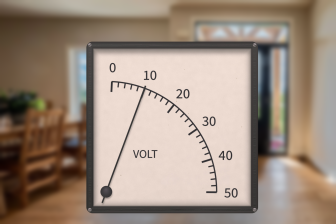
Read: {"value": 10, "unit": "V"}
